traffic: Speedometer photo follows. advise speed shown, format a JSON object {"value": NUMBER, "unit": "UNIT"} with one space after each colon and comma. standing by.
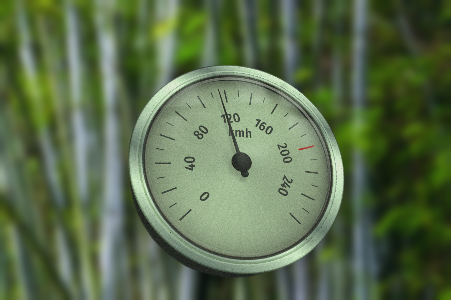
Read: {"value": 115, "unit": "km/h"}
